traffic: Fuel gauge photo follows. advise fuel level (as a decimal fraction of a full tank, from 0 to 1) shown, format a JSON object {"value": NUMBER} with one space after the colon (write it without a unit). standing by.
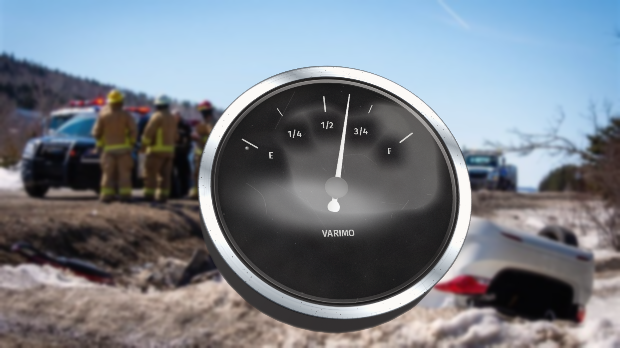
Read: {"value": 0.625}
